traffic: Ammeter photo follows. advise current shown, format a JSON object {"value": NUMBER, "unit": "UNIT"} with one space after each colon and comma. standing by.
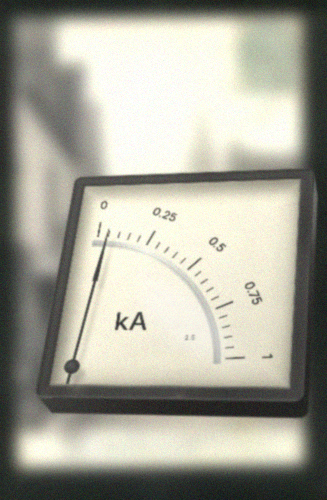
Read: {"value": 0.05, "unit": "kA"}
